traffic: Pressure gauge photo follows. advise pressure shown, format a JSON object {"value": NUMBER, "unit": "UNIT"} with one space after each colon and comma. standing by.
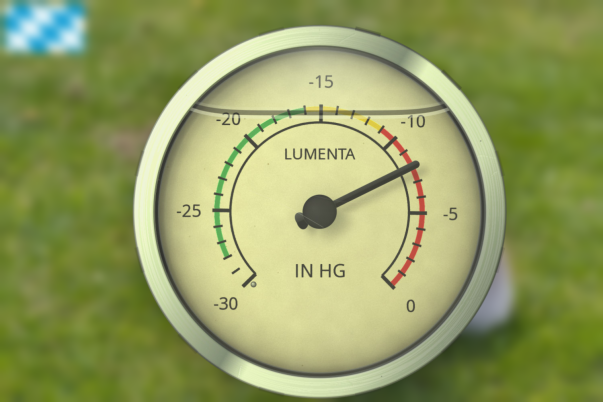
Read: {"value": -8, "unit": "inHg"}
